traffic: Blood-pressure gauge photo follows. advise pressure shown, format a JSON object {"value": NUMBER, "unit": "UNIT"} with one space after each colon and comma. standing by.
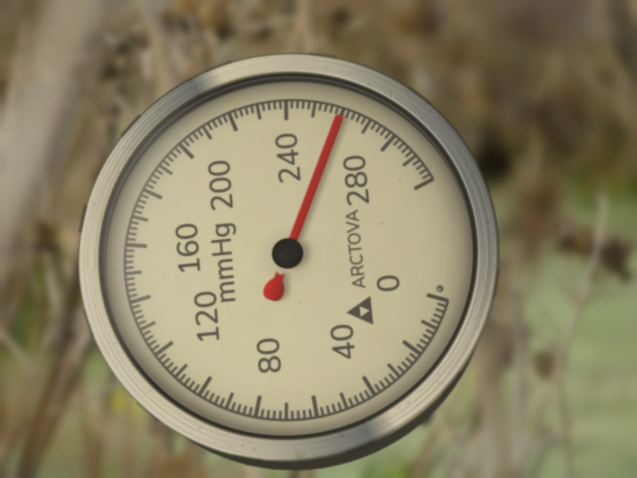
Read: {"value": 260, "unit": "mmHg"}
